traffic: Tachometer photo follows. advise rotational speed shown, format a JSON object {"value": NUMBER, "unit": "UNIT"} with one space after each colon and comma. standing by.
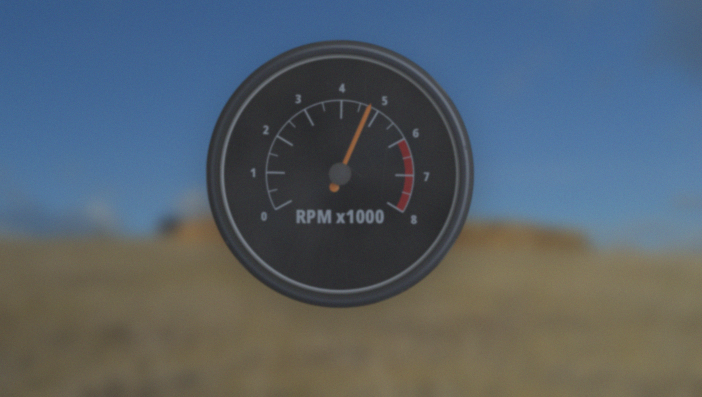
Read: {"value": 4750, "unit": "rpm"}
